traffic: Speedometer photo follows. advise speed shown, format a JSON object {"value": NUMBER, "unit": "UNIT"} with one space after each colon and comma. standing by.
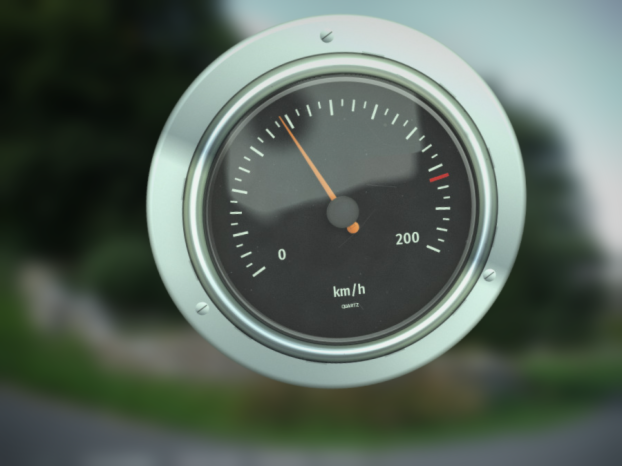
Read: {"value": 77.5, "unit": "km/h"}
